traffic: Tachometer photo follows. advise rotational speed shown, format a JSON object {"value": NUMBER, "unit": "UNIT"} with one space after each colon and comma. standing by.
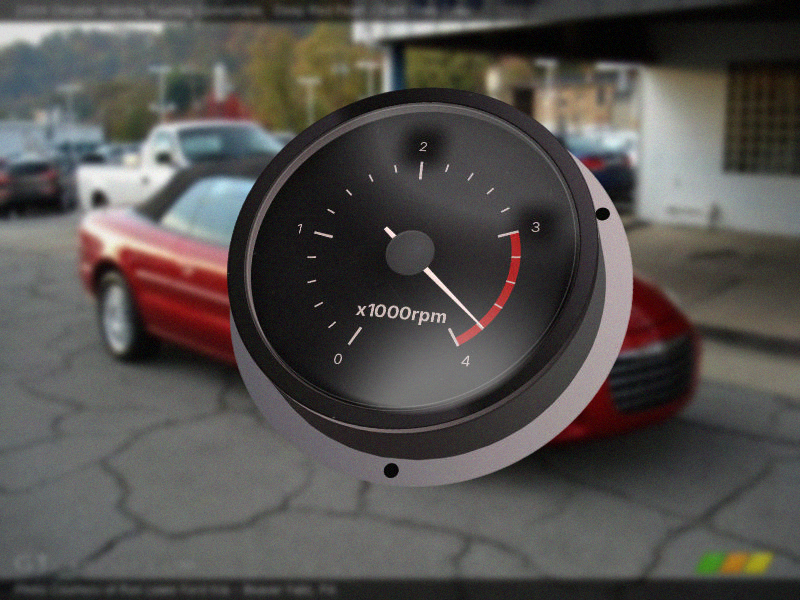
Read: {"value": 3800, "unit": "rpm"}
